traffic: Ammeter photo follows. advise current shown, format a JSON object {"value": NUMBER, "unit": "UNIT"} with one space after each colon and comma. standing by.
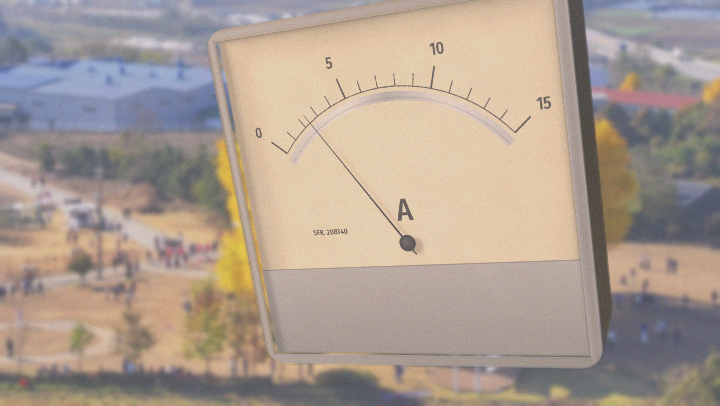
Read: {"value": 2.5, "unit": "A"}
